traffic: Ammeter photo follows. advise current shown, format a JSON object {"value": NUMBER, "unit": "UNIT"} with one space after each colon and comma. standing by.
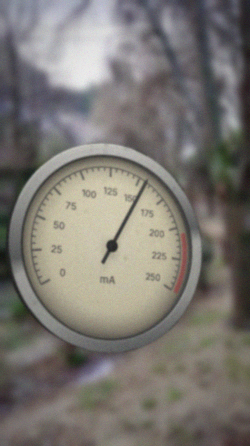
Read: {"value": 155, "unit": "mA"}
